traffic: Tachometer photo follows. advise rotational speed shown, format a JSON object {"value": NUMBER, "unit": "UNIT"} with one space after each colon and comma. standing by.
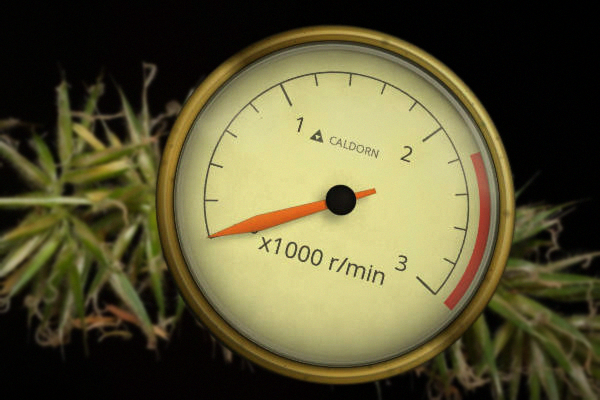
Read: {"value": 0, "unit": "rpm"}
